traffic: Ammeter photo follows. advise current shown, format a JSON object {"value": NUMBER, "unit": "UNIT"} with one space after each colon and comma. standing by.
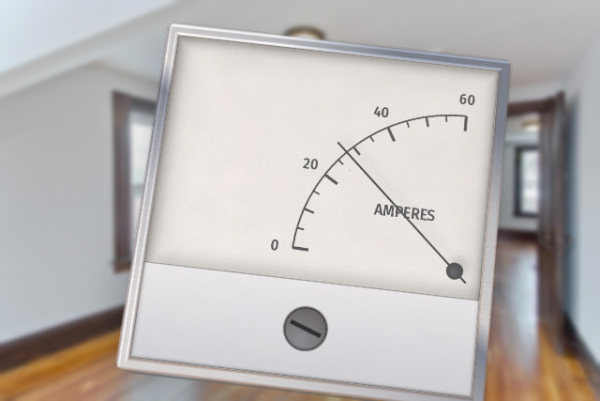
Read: {"value": 27.5, "unit": "A"}
